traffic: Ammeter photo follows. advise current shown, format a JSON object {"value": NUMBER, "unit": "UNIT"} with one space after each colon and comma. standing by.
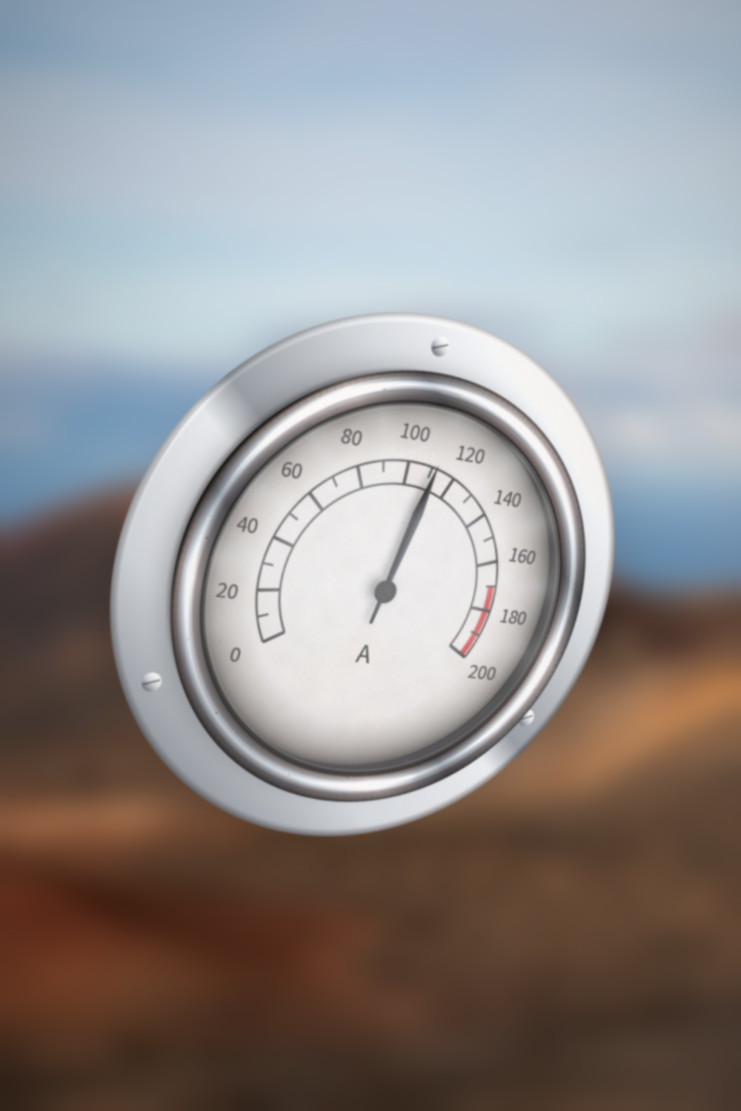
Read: {"value": 110, "unit": "A"}
